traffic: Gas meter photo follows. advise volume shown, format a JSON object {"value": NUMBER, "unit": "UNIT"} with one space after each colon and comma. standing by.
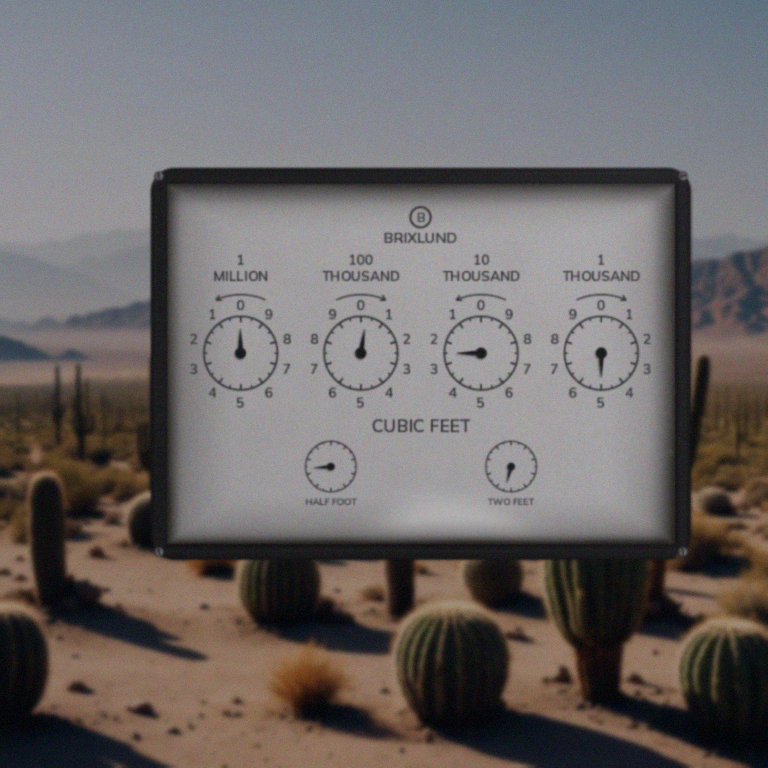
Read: {"value": 2500, "unit": "ft³"}
